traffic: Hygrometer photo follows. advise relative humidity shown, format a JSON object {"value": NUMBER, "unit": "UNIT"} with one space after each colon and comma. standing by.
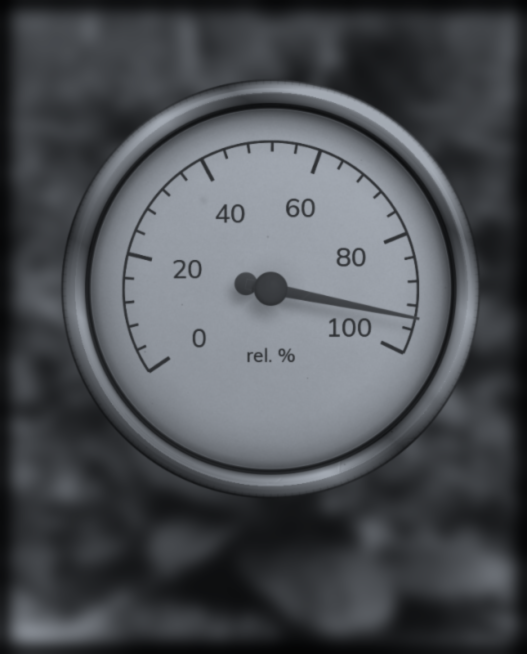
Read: {"value": 94, "unit": "%"}
